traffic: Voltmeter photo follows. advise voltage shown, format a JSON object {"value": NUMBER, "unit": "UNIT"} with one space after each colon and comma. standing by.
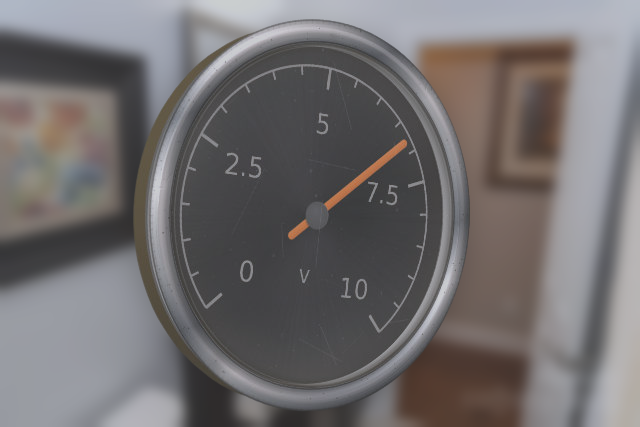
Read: {"value": 6.75, "unit": "V"}
